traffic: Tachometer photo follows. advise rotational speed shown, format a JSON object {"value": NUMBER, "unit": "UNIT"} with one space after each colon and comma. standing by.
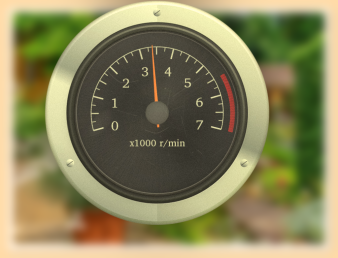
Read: {"value": 3375, "unit": "rpm"}
